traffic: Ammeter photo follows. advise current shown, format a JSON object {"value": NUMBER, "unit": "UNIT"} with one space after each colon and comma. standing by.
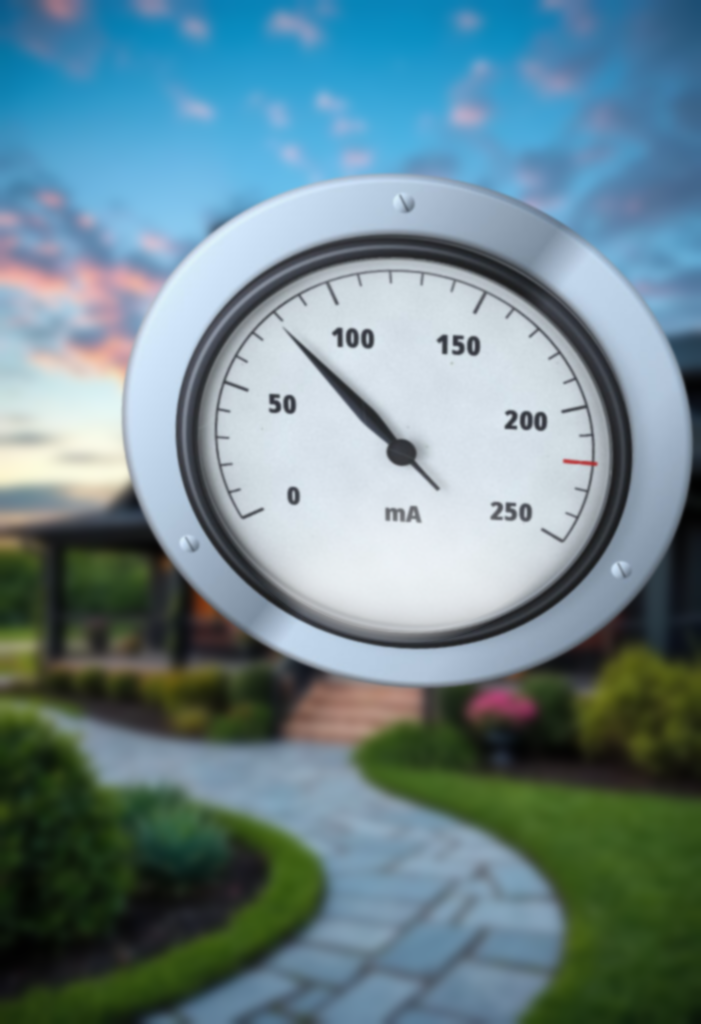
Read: {"value": 80, "unit": "mA"}
